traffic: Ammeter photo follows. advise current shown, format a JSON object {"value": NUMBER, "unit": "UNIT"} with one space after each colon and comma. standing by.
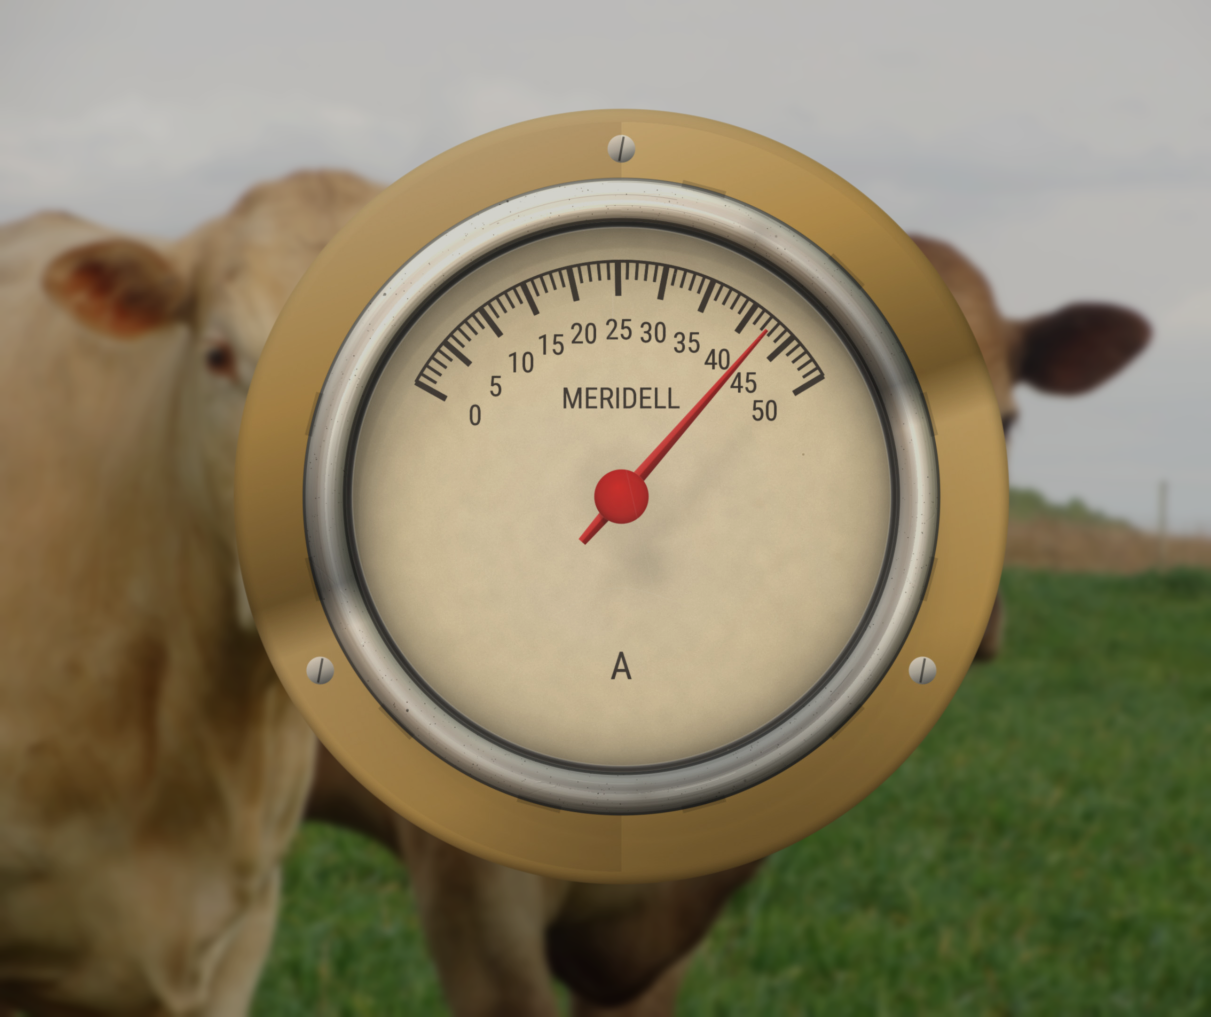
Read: {"value": 42.5, "unit": "A"}
